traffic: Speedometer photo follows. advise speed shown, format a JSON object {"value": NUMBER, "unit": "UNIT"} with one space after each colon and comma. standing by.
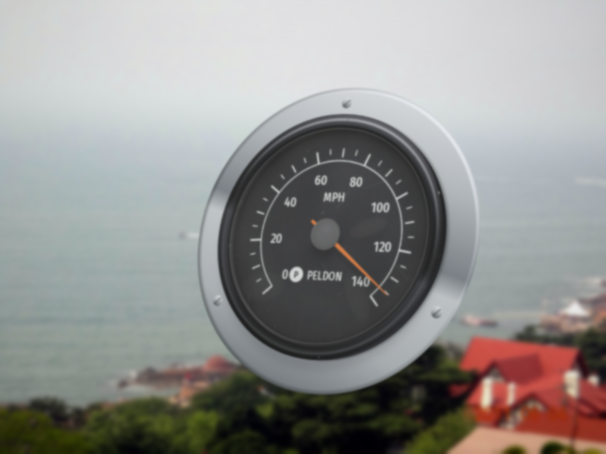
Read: {"value": 135, "unit": "mph"}
